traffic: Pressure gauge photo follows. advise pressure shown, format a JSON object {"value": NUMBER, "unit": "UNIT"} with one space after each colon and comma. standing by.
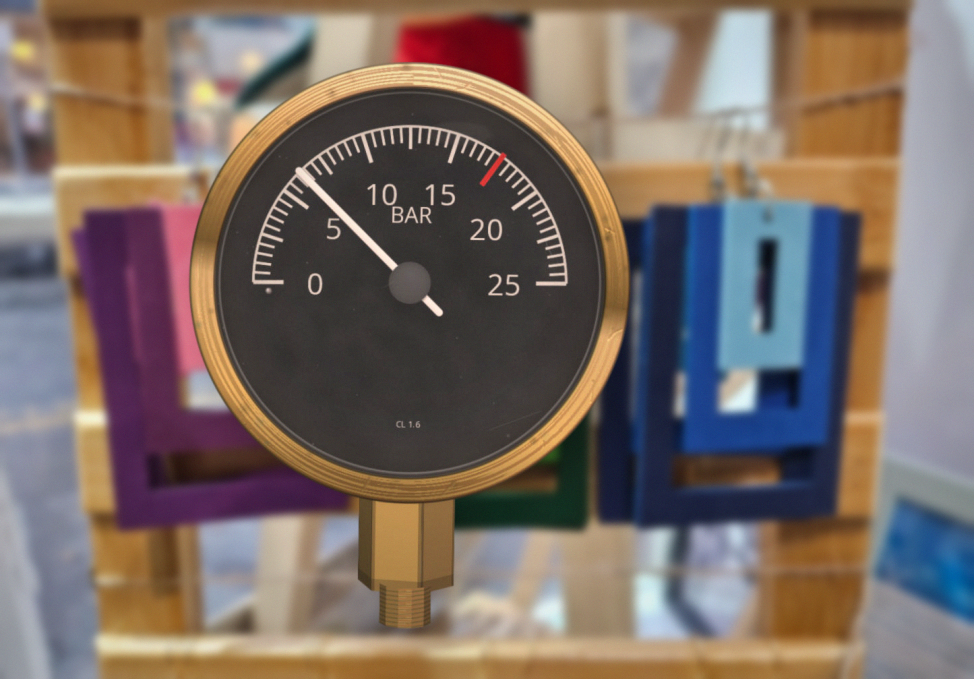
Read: {"value": 6.25, "unit": "bar"}
